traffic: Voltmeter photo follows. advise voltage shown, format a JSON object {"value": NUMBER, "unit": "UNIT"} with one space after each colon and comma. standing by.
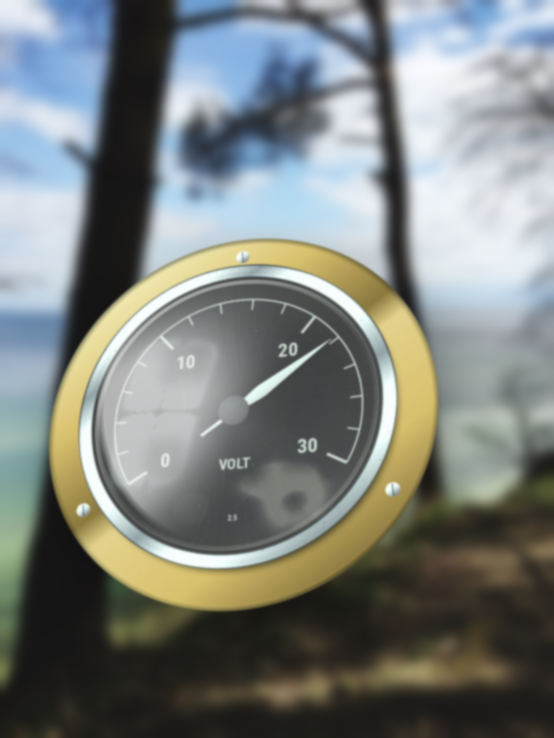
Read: {"value": 22, "unit": "V"}
